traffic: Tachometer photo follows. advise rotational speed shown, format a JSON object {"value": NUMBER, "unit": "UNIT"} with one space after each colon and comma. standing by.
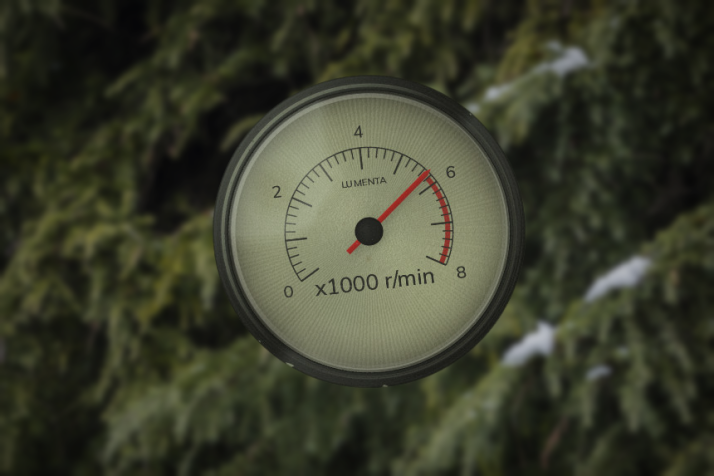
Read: {"value": 5700, "unit": "rpm"}
